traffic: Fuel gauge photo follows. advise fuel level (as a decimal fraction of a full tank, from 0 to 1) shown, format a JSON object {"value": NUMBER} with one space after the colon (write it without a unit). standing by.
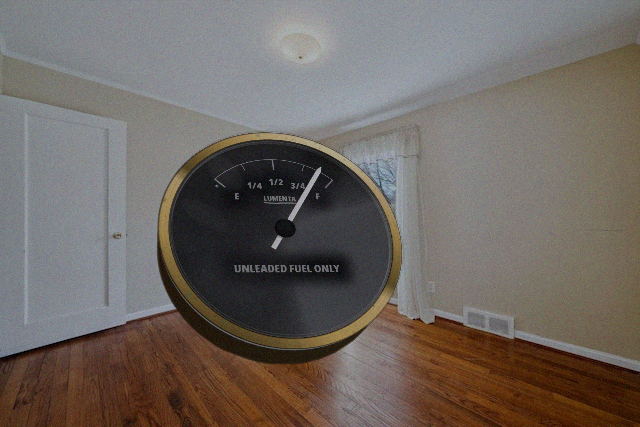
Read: {"value": 0.875}
